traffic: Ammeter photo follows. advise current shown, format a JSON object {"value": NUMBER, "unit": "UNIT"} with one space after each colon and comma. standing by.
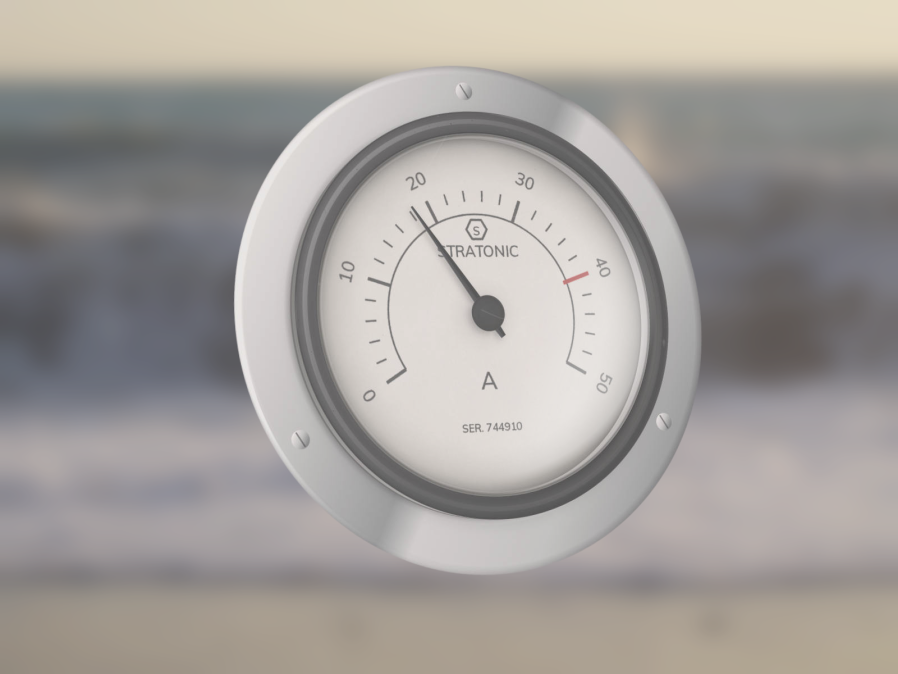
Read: {"value": 18, "unit": "A"}
